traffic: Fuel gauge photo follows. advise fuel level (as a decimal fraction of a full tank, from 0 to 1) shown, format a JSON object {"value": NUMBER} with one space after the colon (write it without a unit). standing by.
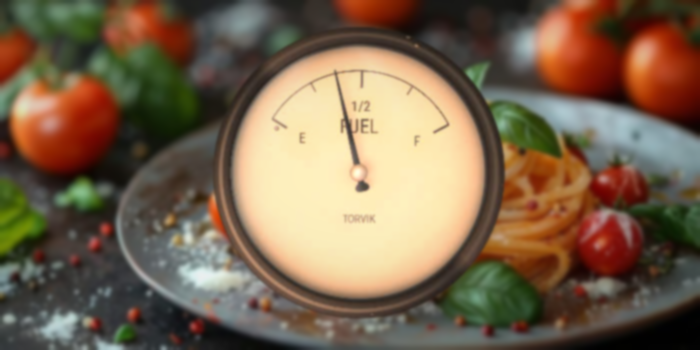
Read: {"value": 0.375}
